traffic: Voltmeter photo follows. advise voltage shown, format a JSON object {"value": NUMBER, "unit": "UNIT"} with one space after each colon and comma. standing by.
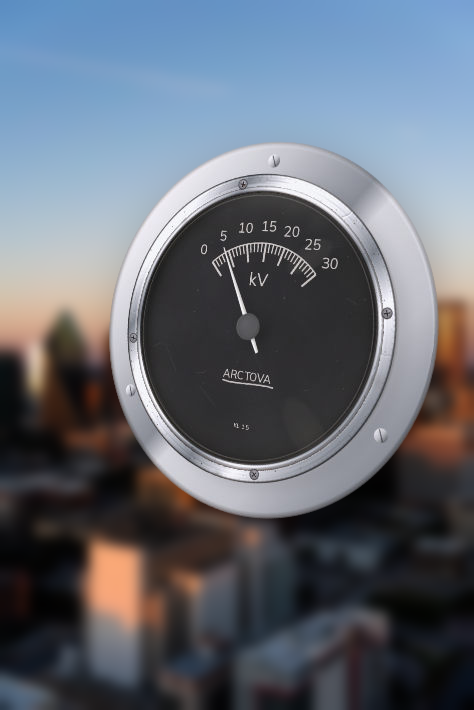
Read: {"value": 5, "unit": "kV"}
